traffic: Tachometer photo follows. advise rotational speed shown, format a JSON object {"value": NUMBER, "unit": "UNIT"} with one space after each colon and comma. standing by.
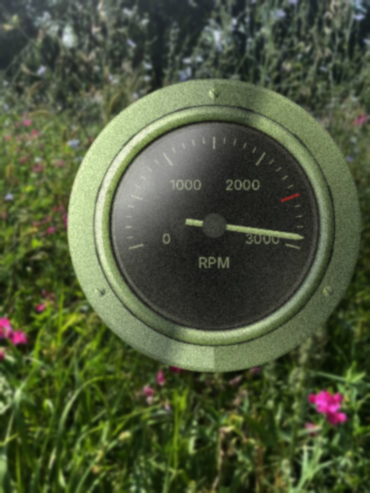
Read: {"value": 2900, "unit": "rpm"}
